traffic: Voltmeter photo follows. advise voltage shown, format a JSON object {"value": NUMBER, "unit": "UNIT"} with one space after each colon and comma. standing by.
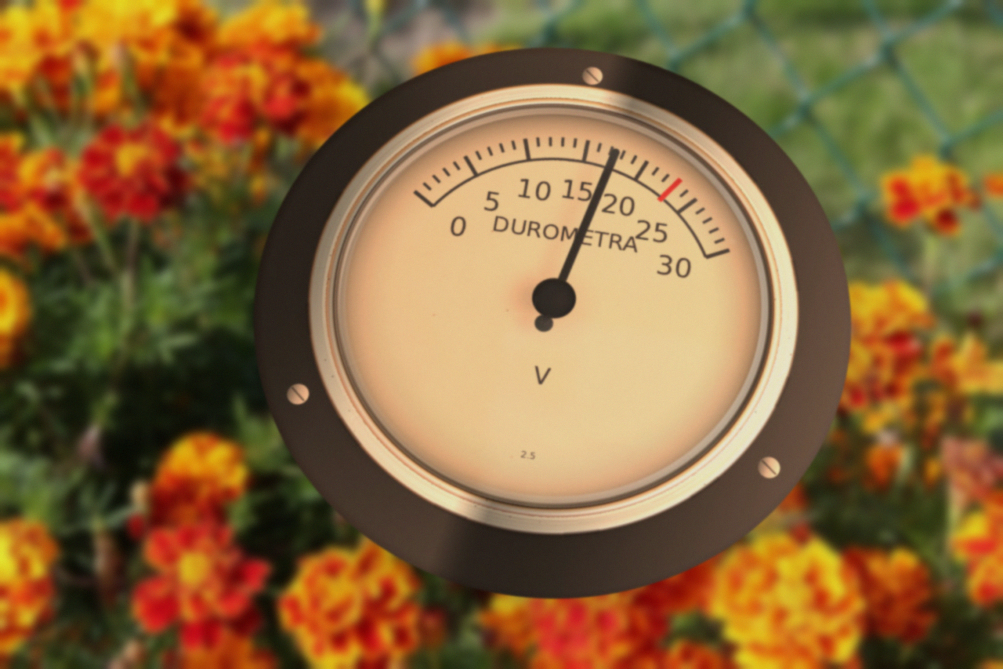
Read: {"value": 17.5, "unit": "V"}
